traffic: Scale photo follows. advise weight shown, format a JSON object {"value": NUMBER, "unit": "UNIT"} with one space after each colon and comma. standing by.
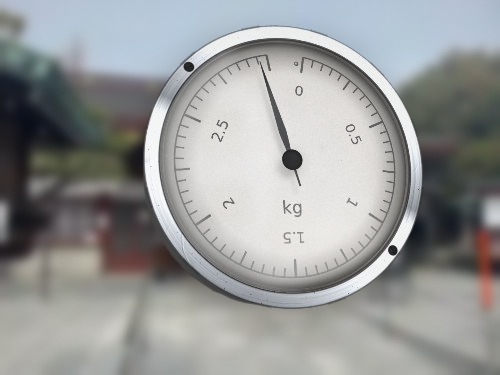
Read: {"value": 2.95, "unit": "kg"}
